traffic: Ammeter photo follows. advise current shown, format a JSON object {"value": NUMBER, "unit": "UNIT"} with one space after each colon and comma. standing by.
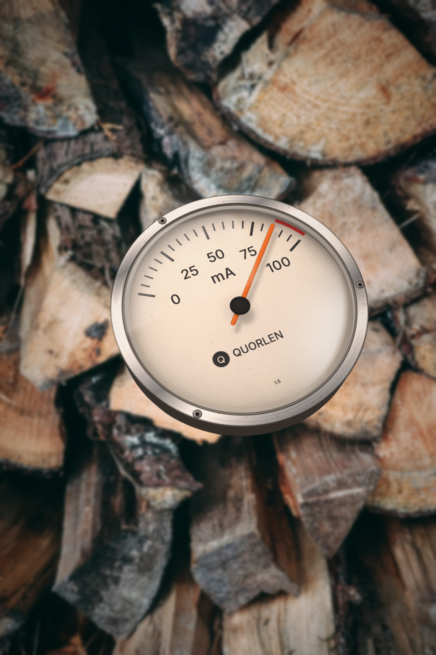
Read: {"value": 85, "unit": "mA"}
